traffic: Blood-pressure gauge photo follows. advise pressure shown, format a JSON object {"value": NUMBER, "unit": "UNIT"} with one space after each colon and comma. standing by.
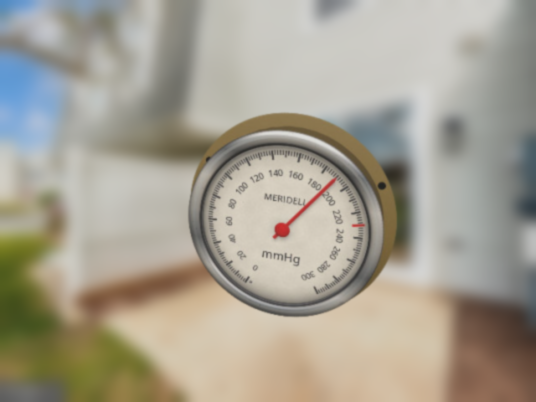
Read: {"value": 190, "unit": "mmHg"}
